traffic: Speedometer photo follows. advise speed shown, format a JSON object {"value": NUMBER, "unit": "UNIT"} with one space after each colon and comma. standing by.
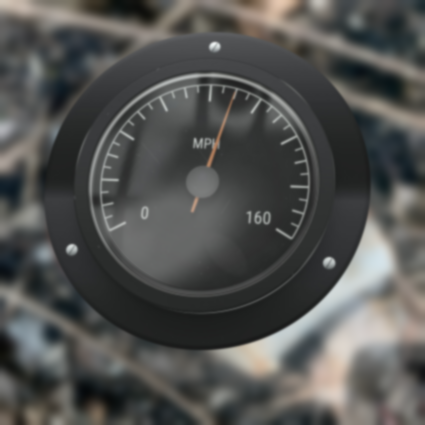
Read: {"value": 90, "unit": "mph"}
